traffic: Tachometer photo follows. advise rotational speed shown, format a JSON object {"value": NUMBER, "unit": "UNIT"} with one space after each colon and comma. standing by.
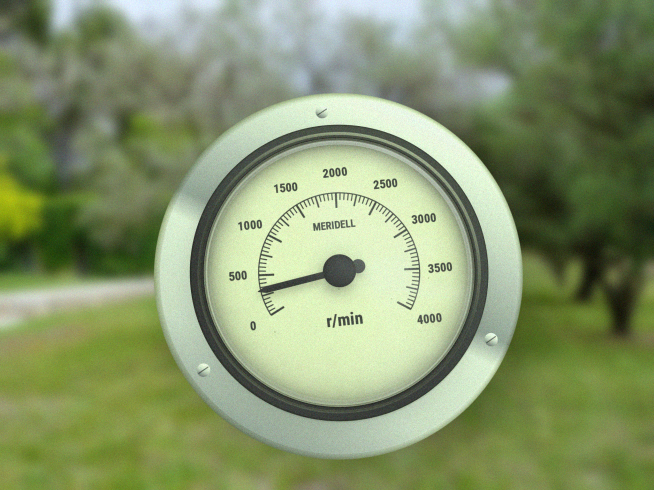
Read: {"value": 300, "unit": "rpm"}
